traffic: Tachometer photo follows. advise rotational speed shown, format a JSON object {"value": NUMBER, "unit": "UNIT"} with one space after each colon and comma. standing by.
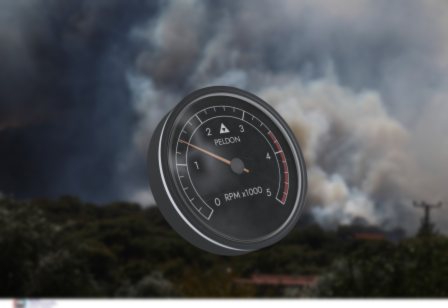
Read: {"value": 1400, "unit": "rpm"}
